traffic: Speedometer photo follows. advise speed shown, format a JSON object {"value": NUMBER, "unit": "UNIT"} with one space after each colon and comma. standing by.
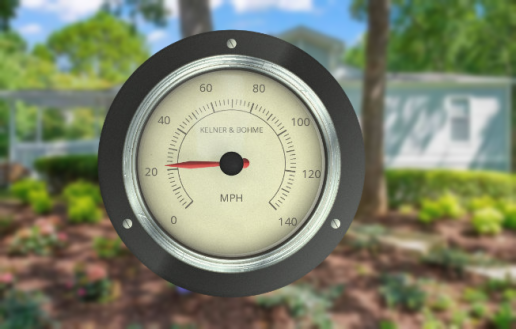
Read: {"value": 22, "unit": "mph"}
